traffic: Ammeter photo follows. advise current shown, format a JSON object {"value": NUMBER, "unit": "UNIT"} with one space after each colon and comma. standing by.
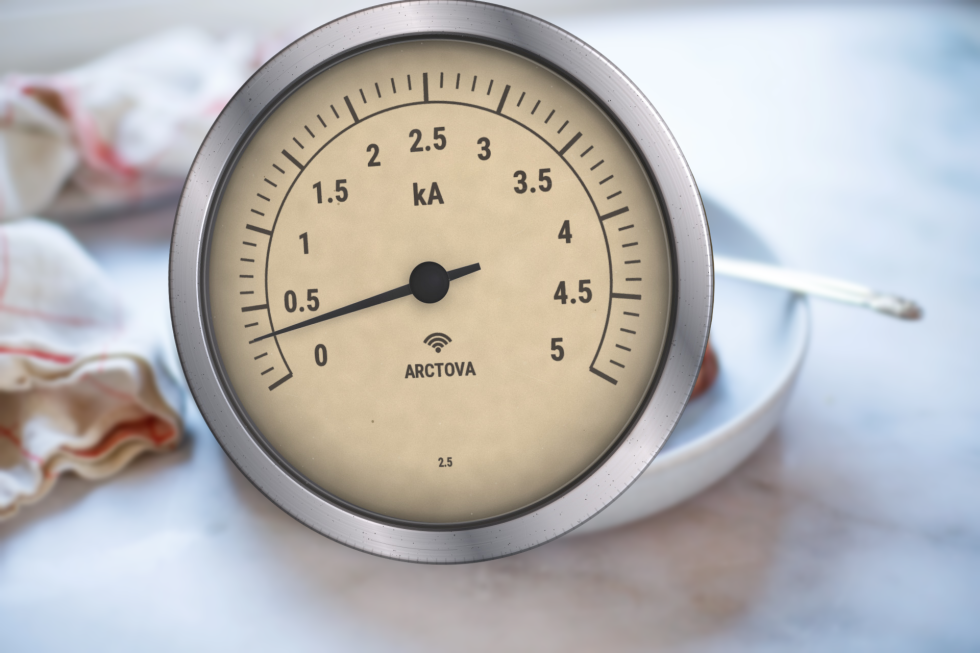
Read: {"value": 0.3, "unit": "kA"}
